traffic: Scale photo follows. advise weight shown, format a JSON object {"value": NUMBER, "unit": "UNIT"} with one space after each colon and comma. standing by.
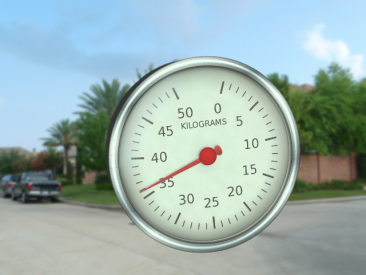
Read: {"value": 36, "unit": "kg"}
